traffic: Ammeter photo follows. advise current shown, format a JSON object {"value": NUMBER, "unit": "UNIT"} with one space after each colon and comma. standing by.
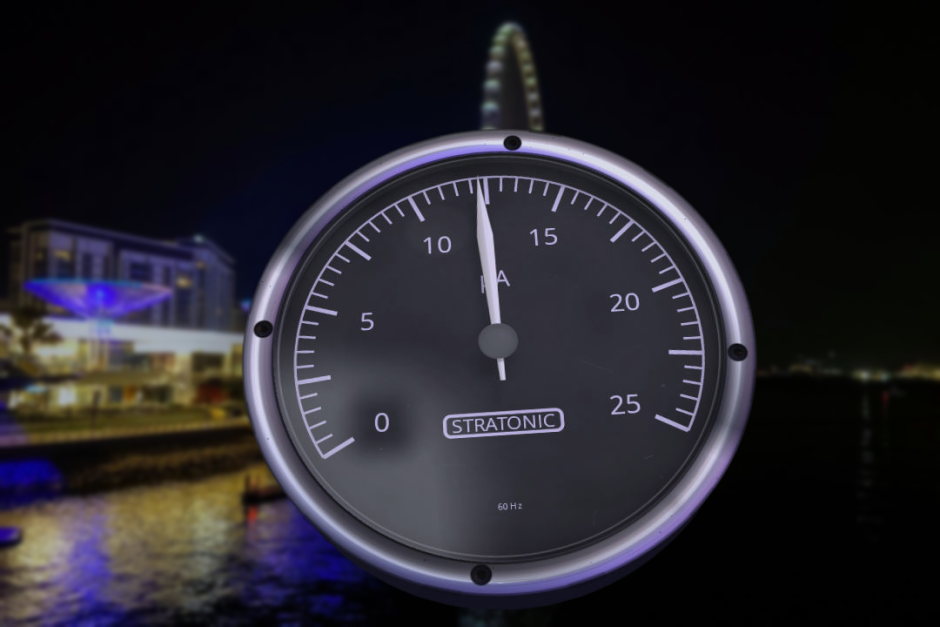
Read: {"value": 12.25, "unit": "µA"}
